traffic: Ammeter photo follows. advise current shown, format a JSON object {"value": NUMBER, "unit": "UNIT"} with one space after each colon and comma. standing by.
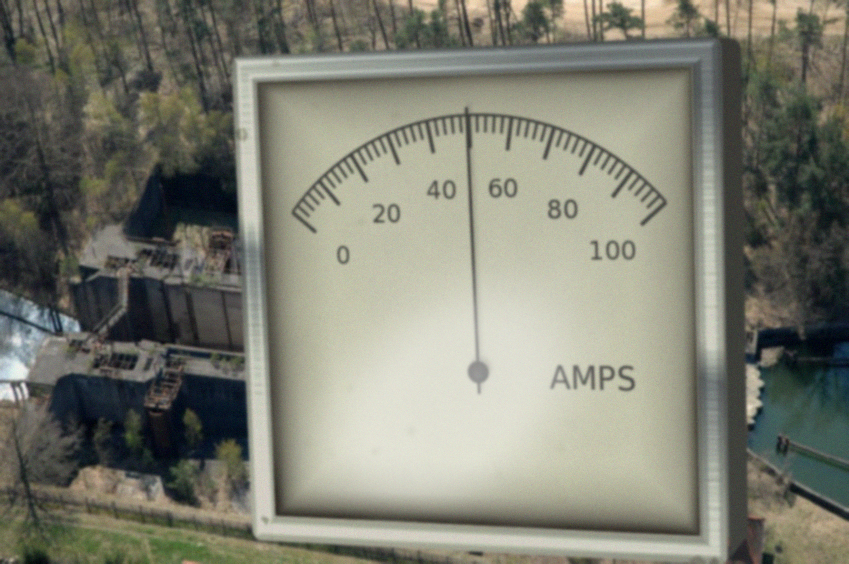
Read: {"value": 50, "unit": "A"}
